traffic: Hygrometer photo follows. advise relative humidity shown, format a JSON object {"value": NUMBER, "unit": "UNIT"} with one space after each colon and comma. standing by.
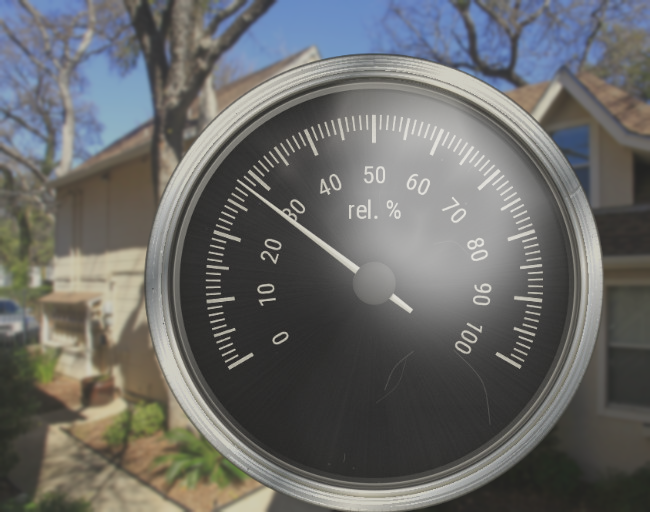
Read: {"value": 28, "unit": "%"}
